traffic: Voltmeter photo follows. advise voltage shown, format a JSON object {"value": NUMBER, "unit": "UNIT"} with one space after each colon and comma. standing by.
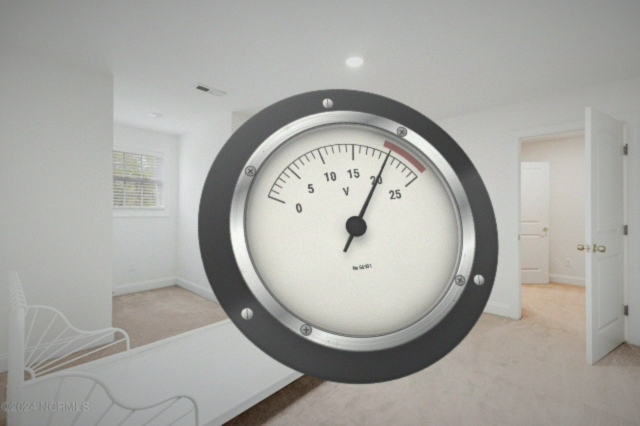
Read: {"value": 20, "unit": "V"}
